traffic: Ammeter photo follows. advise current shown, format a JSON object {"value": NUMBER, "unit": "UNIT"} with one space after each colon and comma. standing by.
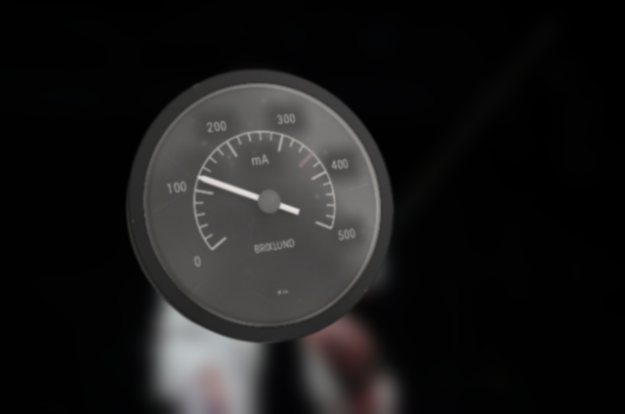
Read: {"value": 120, "unit": "mA"}
